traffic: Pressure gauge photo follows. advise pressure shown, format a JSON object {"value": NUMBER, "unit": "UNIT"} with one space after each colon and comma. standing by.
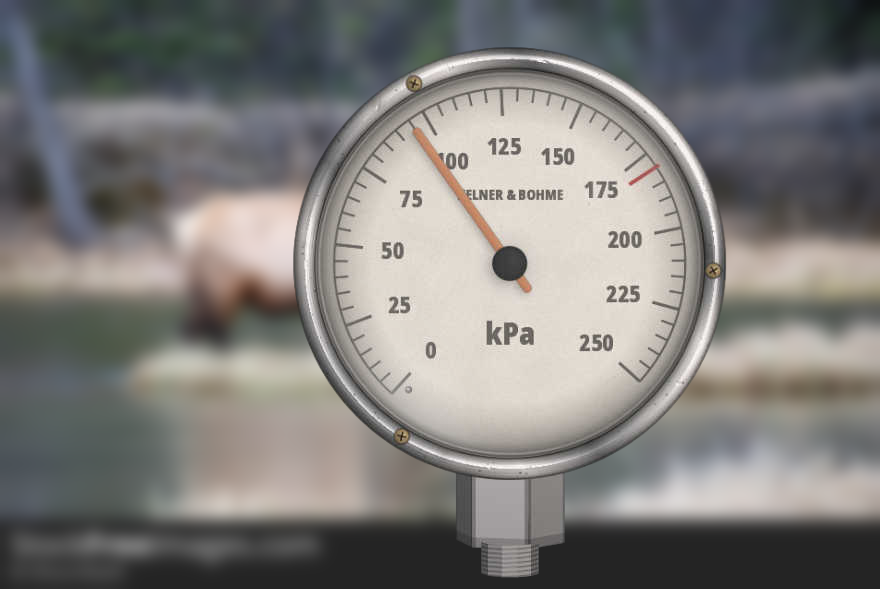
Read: {"value": 95, "unit": "kPa"}
